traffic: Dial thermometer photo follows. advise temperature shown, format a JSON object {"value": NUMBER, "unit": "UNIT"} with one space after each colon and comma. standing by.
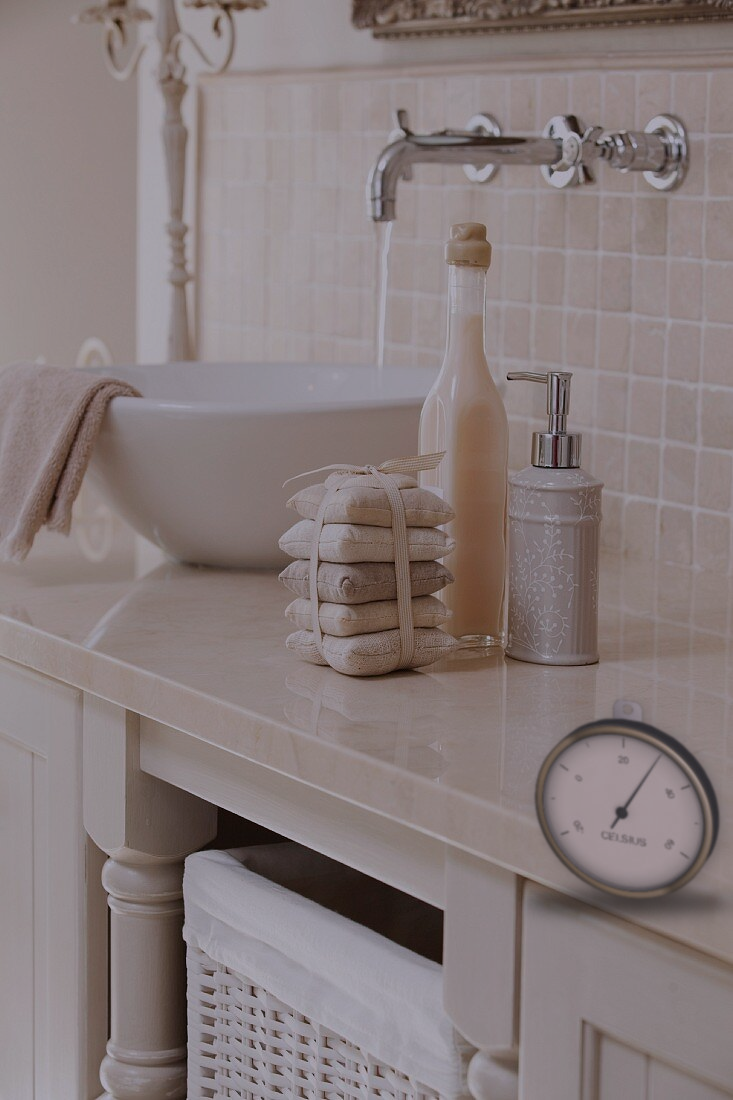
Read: {"value": 30, "unit": "°C"}
